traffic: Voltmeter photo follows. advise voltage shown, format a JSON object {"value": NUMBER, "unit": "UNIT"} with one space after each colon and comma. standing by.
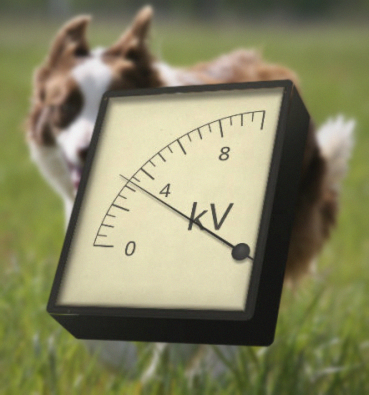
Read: {"value": 3.25, "unit": "kV"}
